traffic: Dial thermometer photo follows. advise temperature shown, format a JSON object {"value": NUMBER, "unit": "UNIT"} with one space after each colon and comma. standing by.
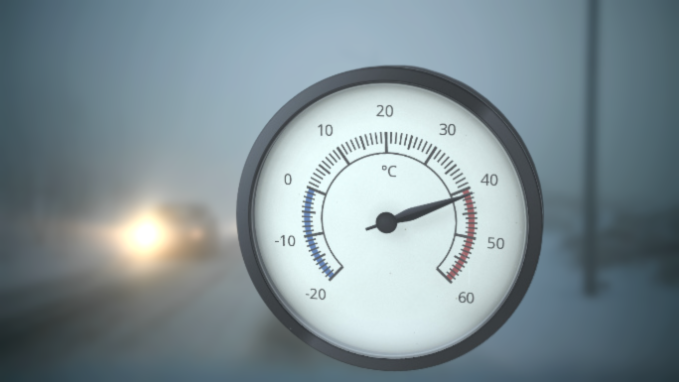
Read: {"value": 41, "unit": "°C"}
